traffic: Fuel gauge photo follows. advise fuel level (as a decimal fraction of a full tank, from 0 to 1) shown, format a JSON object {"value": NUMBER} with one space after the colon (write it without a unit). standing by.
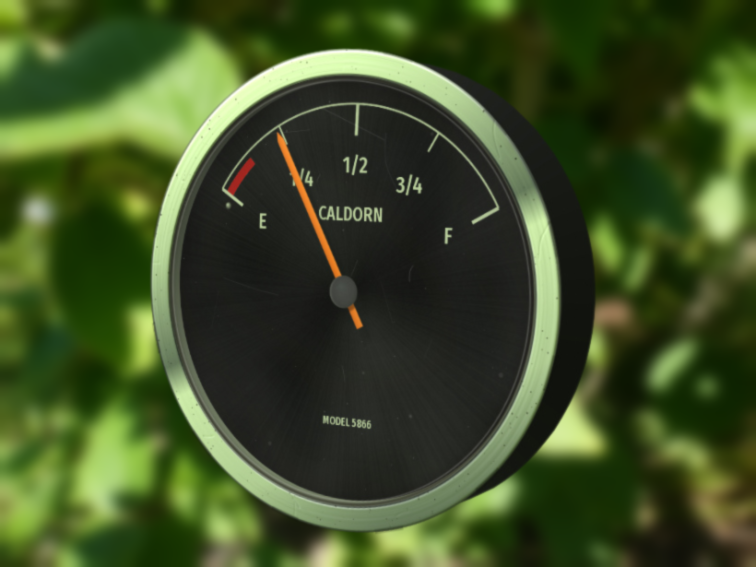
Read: {"value": 0.25}
